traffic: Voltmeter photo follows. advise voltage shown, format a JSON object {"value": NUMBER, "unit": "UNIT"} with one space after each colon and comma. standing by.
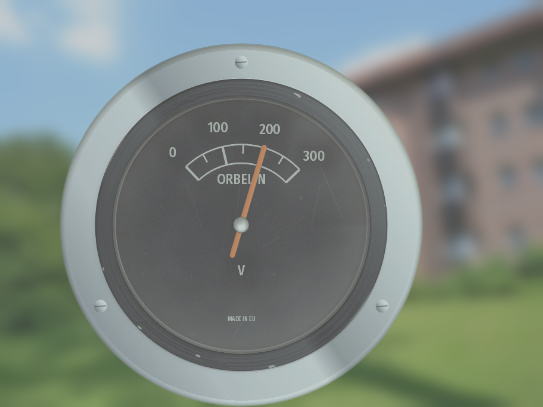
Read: {"value": 200, "unit": "V"}
